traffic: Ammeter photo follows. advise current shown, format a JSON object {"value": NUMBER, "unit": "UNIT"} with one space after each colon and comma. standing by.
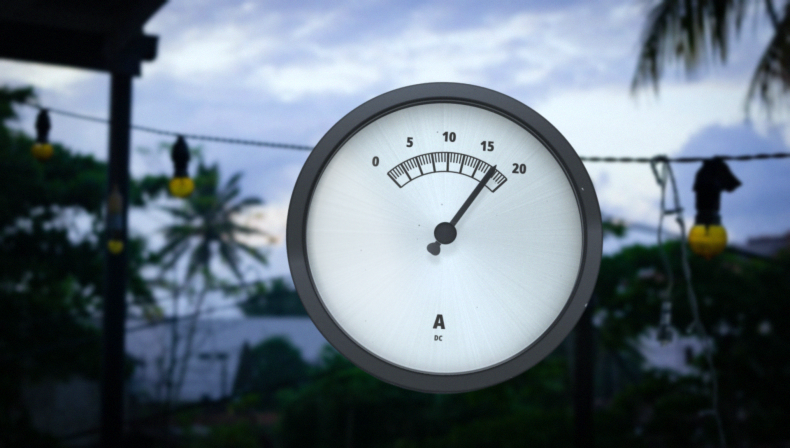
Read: {"value": 17.5, "unit": "A"}
